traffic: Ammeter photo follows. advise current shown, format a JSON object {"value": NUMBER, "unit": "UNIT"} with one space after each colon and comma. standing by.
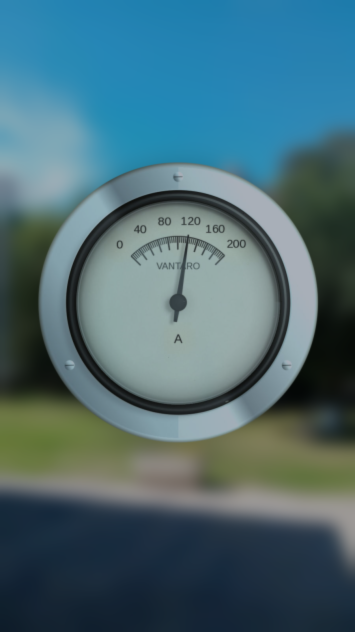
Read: {"value": 120, "unit": "A"}
